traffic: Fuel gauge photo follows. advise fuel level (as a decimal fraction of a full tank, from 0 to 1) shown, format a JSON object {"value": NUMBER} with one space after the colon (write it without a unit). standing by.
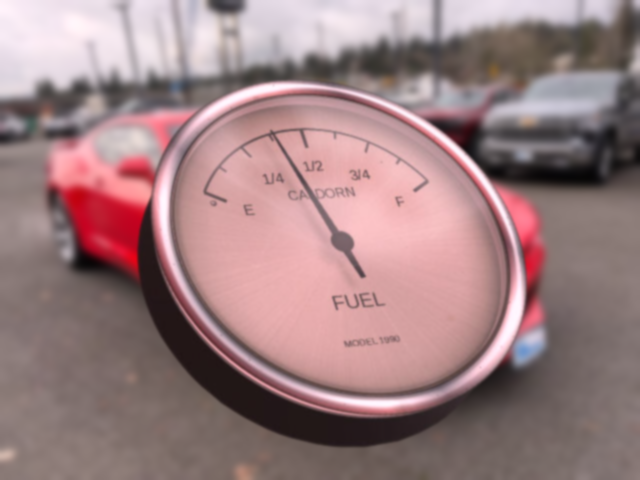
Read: {"value": 0.375}
